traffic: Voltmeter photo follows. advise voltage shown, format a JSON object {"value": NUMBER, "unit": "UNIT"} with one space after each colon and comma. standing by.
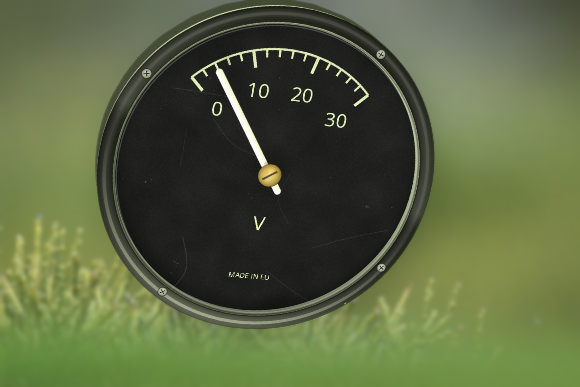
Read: {"value": 4, "unit": "V"}
